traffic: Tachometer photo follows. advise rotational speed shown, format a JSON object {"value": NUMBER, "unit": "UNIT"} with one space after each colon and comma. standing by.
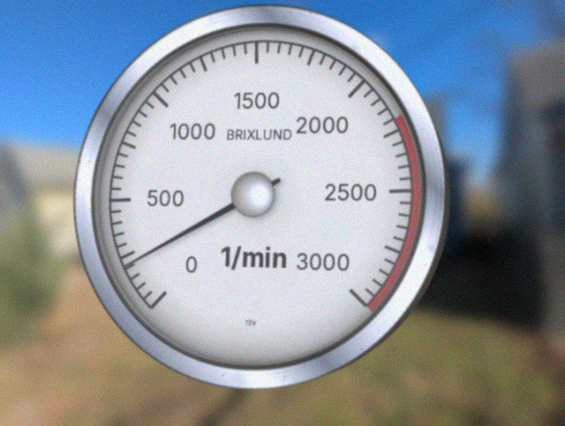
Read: {"value": 200, "unit": "rpm"}
